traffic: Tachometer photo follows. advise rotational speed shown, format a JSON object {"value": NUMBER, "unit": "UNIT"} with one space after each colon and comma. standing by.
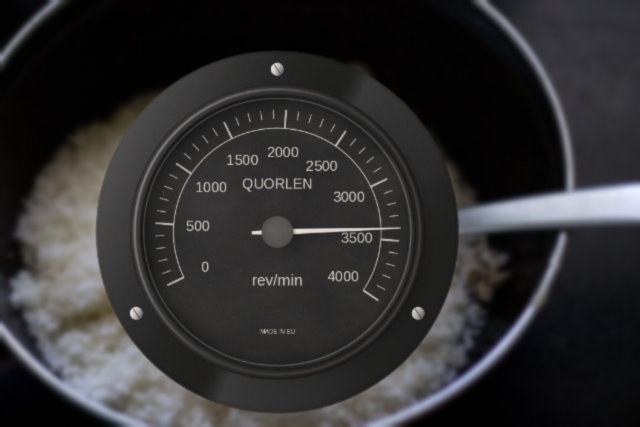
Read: {"value": 3400, "unit": "rpm"}
